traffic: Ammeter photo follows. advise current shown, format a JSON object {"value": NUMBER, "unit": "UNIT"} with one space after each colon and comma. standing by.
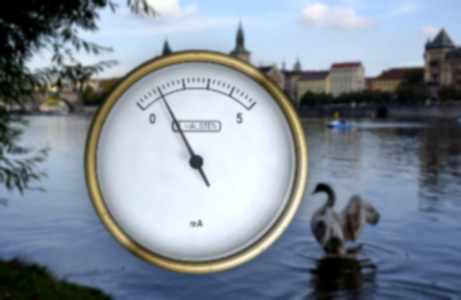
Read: {"value": 1, "unit": "mA"}
